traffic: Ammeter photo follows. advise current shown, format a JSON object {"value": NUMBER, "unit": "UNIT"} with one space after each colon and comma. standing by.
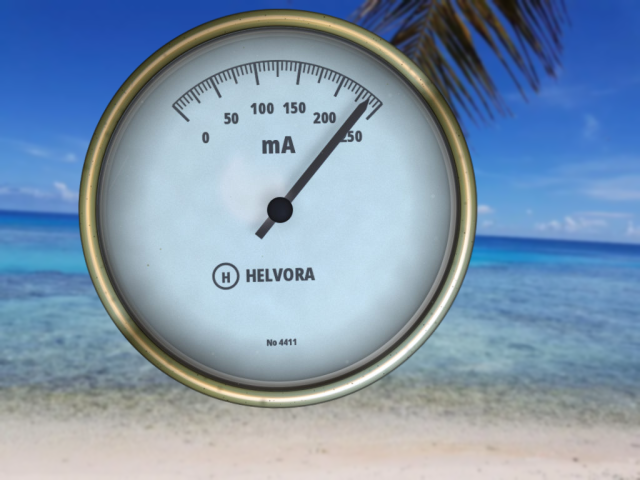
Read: {"value": 235, "unit": "mA"}
